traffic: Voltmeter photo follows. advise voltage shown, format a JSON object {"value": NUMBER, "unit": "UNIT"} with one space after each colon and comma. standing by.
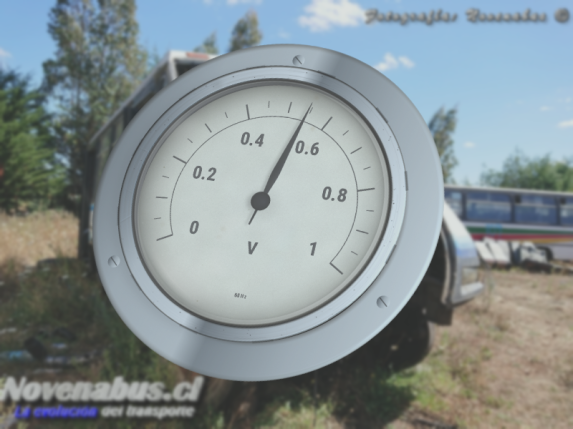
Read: {"value": 0.55, "unit": "V"}
